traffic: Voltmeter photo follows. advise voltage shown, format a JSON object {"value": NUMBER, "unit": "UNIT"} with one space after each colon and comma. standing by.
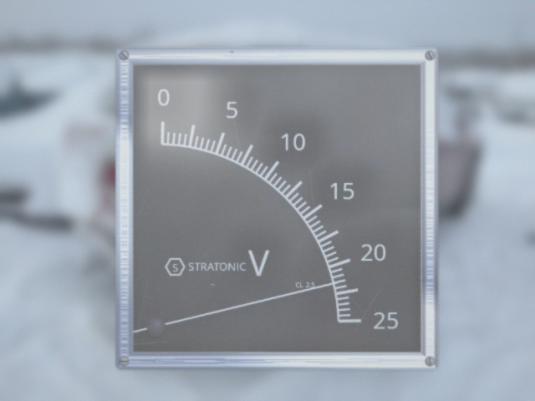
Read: {"value": 21.5, "unit": "V"}
